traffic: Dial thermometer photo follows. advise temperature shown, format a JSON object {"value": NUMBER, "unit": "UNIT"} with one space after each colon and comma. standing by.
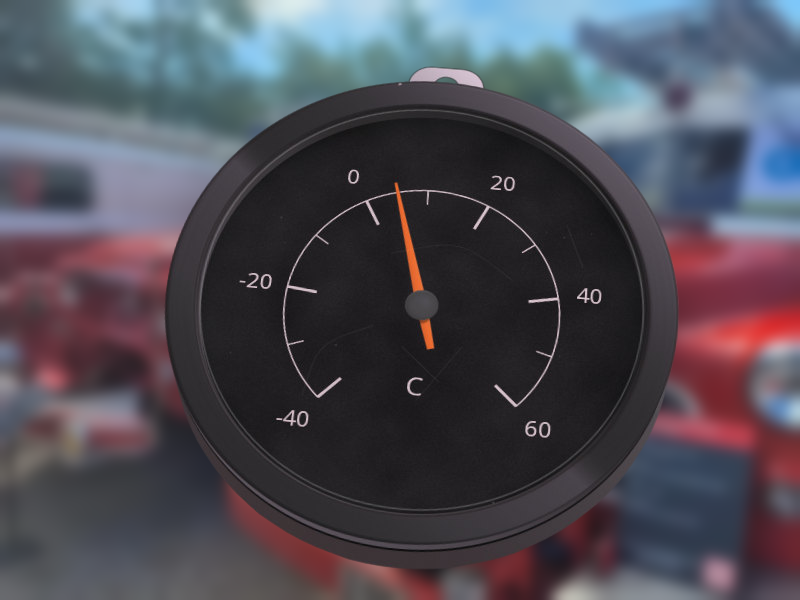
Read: {"value": 5, "unit": "°C"}
